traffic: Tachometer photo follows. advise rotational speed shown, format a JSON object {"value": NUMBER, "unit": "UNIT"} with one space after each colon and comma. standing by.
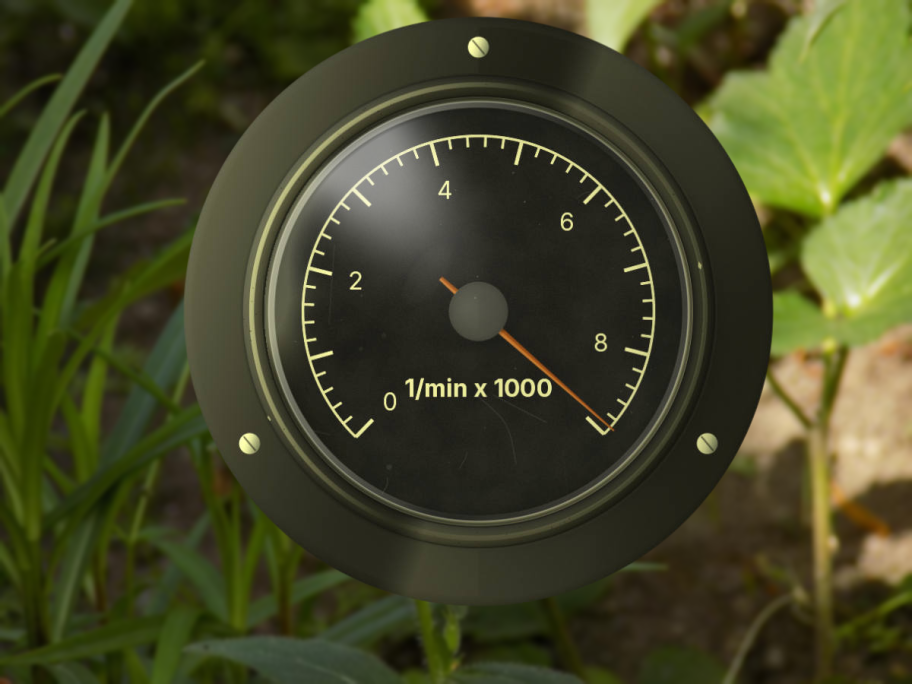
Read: {"value": 8900, "unit": "rpm"}
